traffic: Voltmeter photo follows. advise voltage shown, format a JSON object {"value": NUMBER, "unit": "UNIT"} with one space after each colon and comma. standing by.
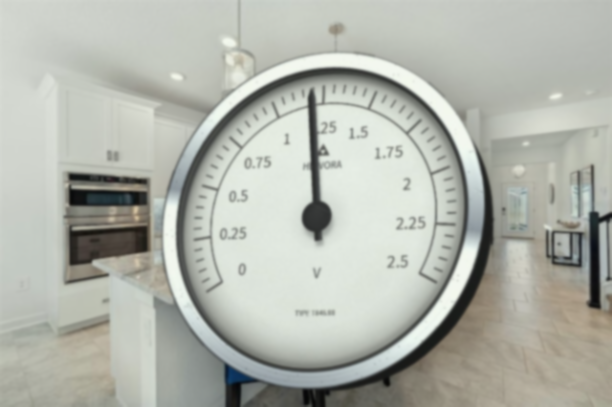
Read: {"value": 1.2, "unit": "V"}
